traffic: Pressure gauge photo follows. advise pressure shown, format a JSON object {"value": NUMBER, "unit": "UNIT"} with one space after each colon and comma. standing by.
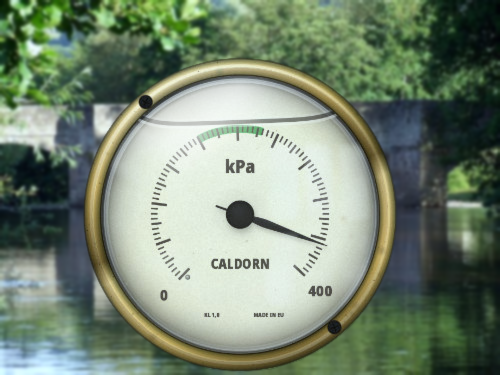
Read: {"value": 365, "unit": "kPa"}
